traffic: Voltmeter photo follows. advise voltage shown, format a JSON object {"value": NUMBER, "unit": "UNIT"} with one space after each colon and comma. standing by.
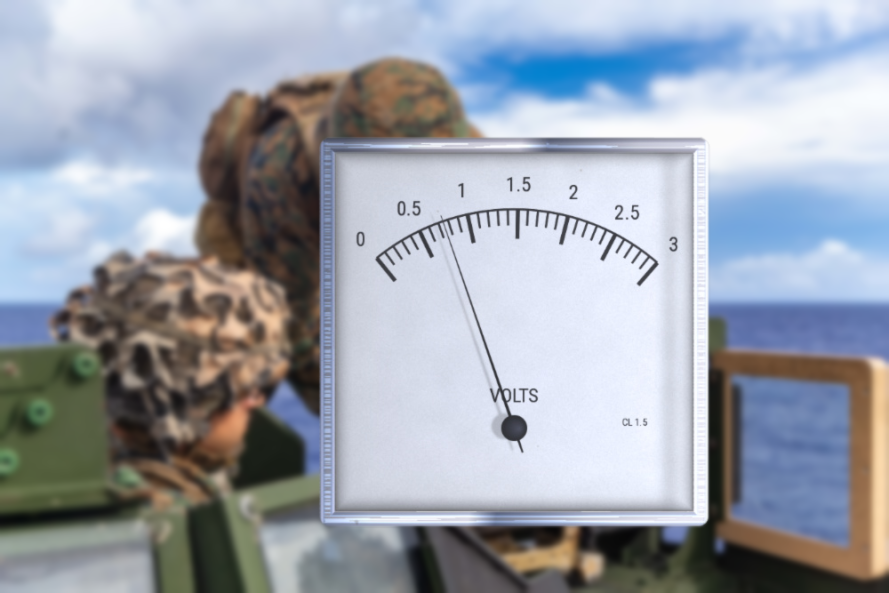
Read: {"value": 0.75, "unit": "V"}
